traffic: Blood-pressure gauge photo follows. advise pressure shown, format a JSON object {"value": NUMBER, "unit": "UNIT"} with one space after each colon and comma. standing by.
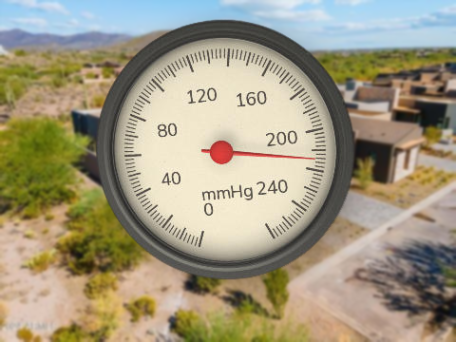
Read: {"value": 214, "unit": "mmHg"}
